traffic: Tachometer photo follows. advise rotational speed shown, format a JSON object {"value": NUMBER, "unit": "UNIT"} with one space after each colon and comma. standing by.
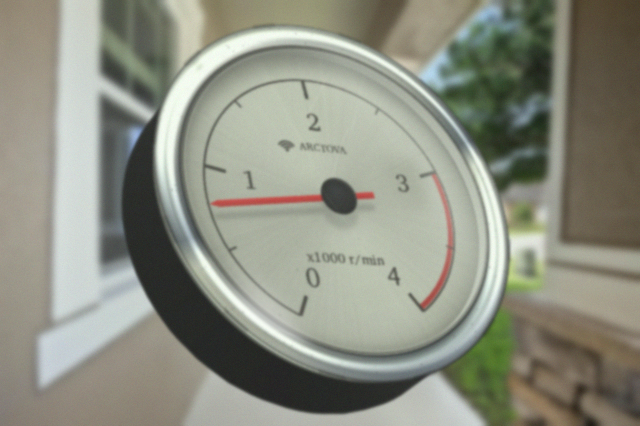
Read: {"value": 750, "unit": "rpm"}
